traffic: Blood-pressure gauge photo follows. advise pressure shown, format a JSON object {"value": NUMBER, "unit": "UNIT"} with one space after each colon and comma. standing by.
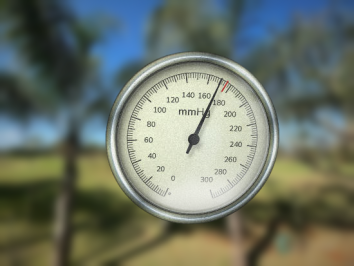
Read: {"value": 170, "unit": "mmHg"}
